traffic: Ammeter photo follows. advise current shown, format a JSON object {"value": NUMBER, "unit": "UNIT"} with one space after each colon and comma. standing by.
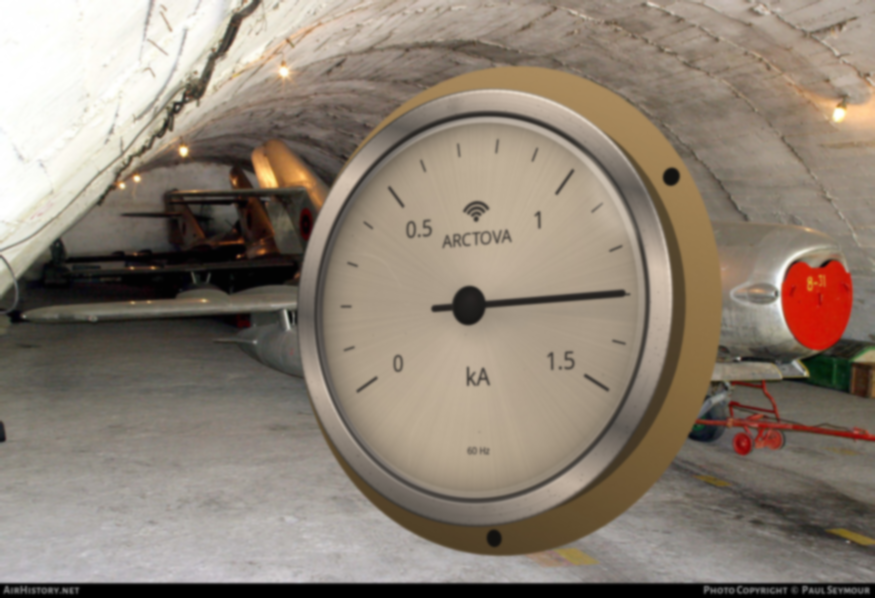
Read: {"value": 1.3, "unit": "kA"}
